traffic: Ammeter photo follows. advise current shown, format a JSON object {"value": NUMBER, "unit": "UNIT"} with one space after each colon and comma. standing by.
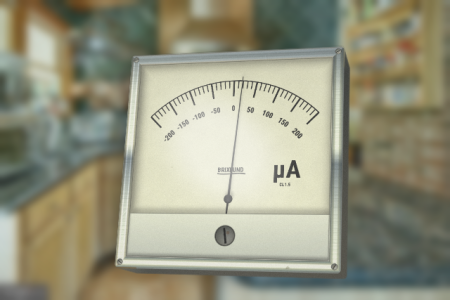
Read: {"value": 20, "unit": "µA"}
